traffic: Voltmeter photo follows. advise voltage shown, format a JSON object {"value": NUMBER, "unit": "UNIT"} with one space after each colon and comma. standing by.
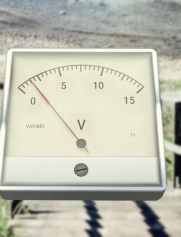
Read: {"value": 1.5, "unit": "V"}
